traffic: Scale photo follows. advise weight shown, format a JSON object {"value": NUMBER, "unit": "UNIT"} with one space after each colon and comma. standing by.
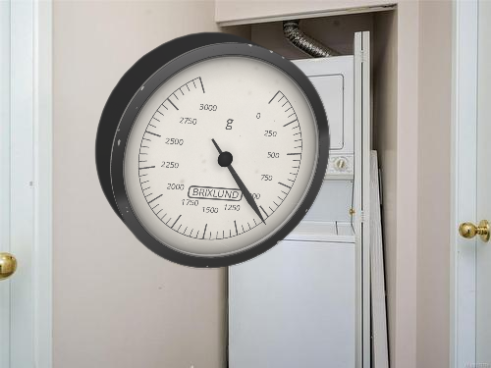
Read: {"value": 1050, "unit": "g"}
